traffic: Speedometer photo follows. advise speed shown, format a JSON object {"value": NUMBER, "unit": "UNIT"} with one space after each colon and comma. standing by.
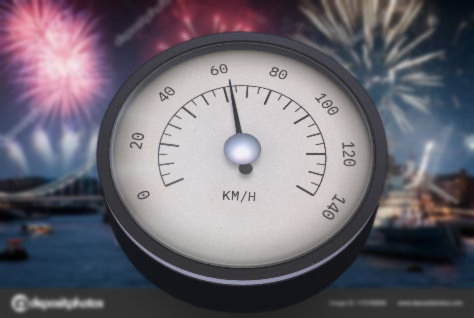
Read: {"value": 62.5, "unit": "km/h"}
